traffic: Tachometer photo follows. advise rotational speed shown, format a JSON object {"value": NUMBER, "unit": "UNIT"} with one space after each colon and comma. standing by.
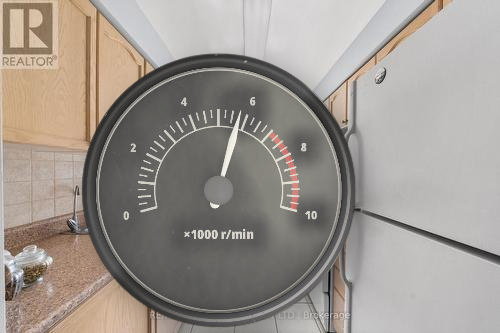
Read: {"value": 5750, "unit": "rpm"}
